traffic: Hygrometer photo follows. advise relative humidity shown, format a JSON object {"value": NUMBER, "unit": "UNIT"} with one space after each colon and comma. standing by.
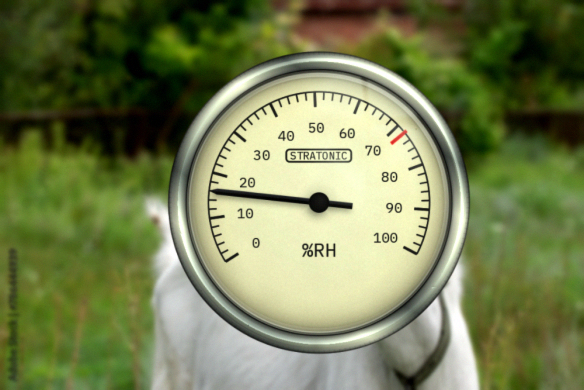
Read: {"value": 16, "unit": "%"}
